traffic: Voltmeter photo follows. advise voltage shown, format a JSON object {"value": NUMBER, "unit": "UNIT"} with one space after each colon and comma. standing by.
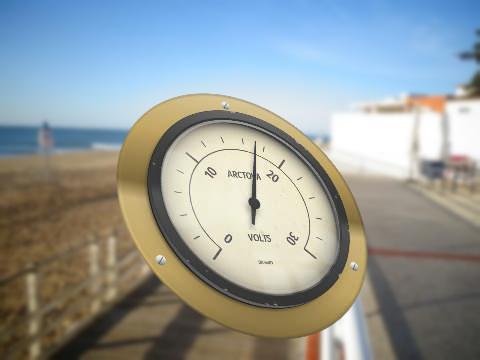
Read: {"value": 17, "unit": "V"}
